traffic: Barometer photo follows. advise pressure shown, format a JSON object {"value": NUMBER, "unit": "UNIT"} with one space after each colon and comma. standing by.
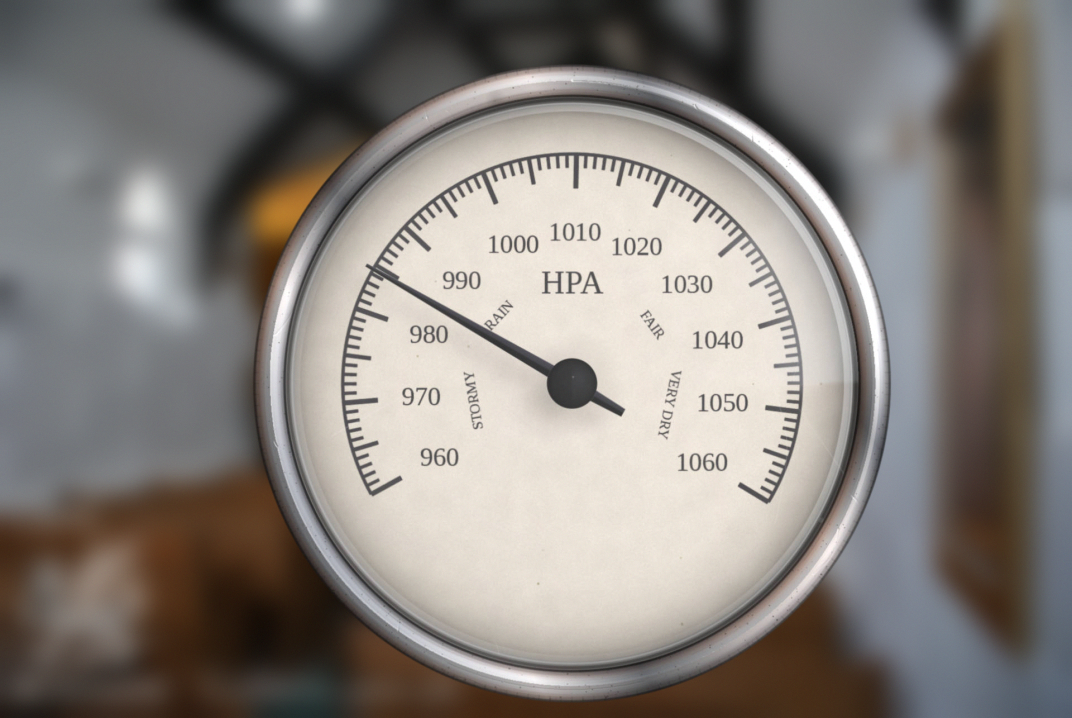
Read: {"value": 984.5, "unit": "hPa"}
